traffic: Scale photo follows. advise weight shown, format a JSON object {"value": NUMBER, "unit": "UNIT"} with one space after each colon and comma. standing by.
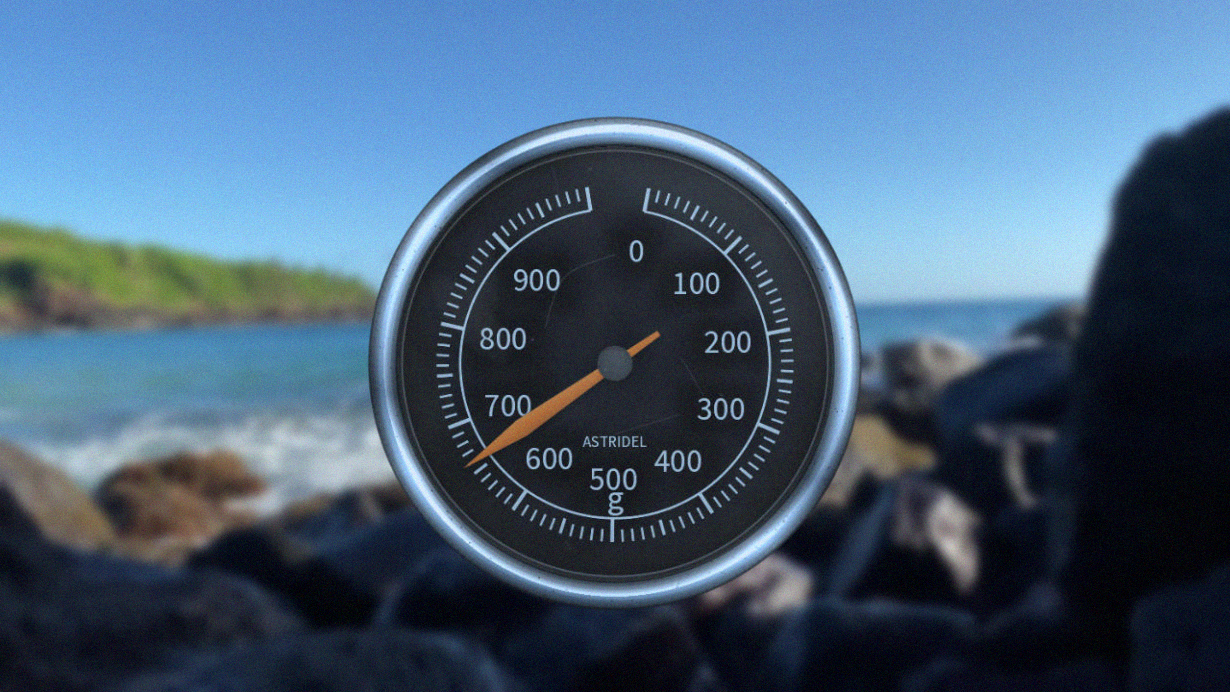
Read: {"value": 660, "unit": "g"}
